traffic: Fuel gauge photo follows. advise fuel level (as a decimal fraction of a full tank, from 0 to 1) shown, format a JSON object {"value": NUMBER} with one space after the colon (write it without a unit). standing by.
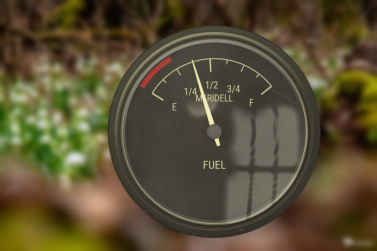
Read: {"value": 0.375}
